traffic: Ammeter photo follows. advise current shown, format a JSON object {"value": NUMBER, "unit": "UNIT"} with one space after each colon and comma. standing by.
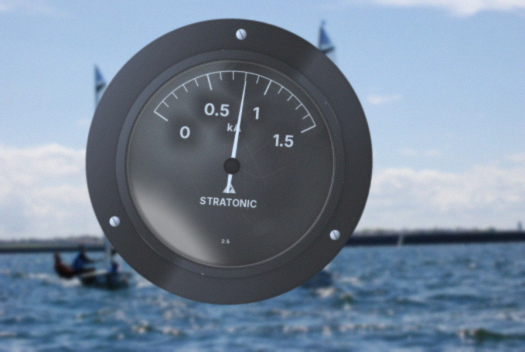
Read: {"value": 0.8, "unit": "kA"}
